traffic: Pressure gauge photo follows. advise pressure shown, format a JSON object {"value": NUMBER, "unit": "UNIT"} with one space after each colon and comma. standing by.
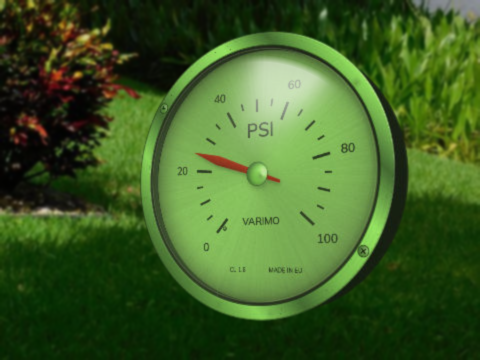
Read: {"value": 25, "unit": "psi"}
